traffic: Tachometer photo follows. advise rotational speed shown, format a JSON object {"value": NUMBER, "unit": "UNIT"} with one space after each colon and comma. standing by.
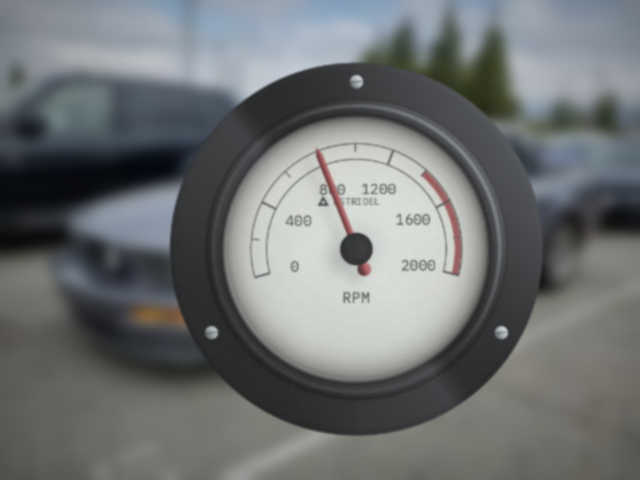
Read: {"value": 800, "unit": "rpm"}
